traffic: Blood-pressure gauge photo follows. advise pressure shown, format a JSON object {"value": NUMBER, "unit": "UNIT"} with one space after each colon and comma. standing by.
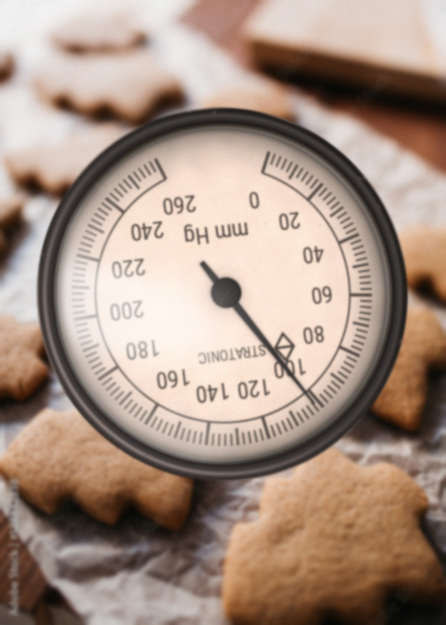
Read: {"value": 102, "unit": "mmHg"}
